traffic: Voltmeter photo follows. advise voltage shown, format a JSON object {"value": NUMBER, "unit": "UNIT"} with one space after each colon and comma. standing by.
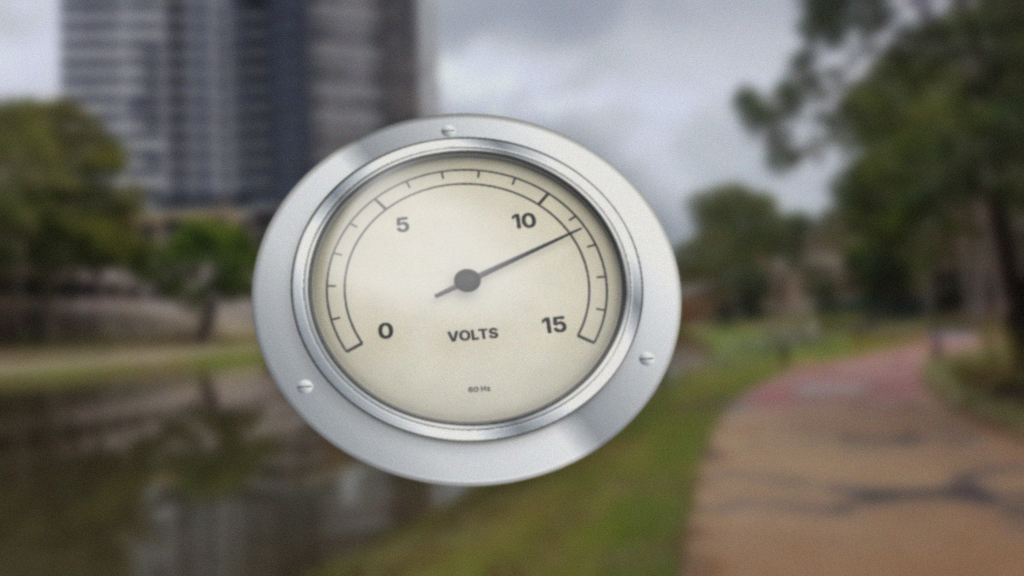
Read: {"value": 11.5, "unit": "V"}
